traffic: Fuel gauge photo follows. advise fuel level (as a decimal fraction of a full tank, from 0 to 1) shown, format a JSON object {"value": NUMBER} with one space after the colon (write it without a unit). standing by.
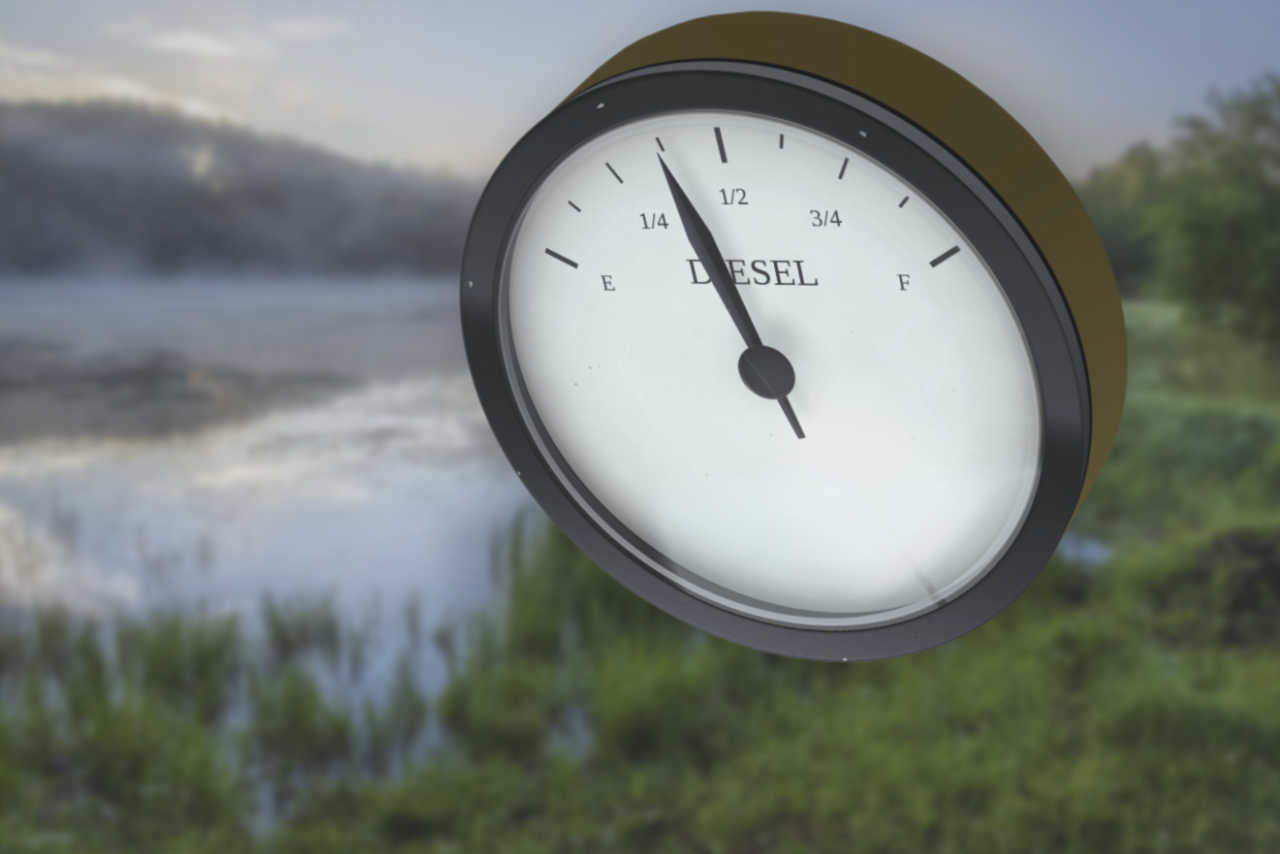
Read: {"value": 0.375}
